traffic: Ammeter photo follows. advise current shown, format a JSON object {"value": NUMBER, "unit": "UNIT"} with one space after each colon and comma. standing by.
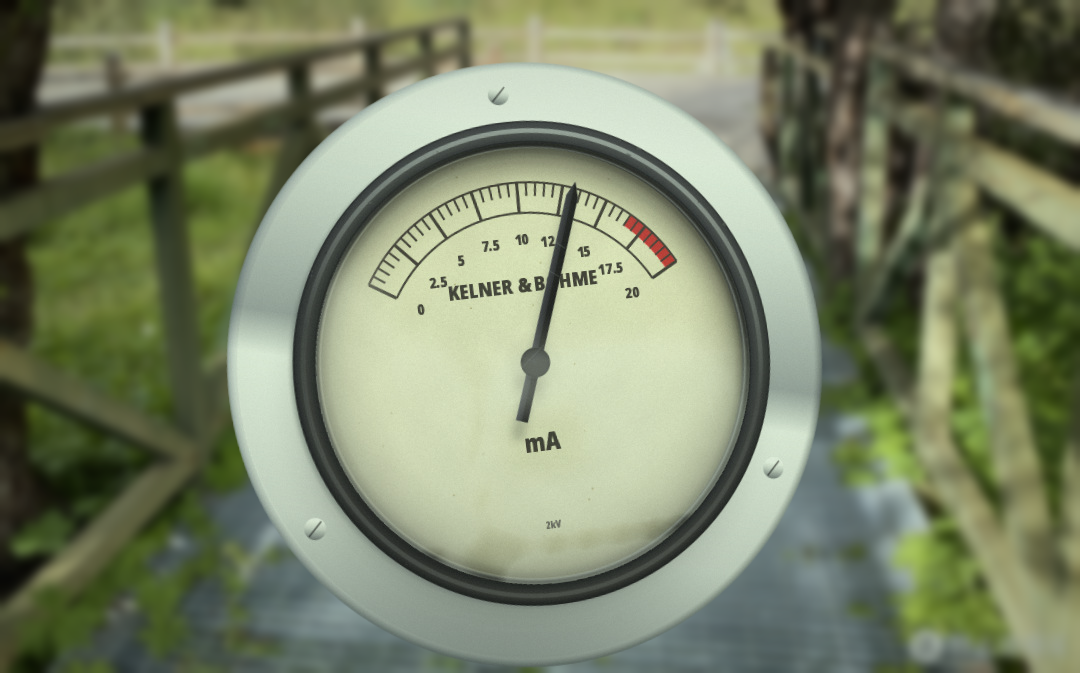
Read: {"value": 13, "unit": "mA"}
